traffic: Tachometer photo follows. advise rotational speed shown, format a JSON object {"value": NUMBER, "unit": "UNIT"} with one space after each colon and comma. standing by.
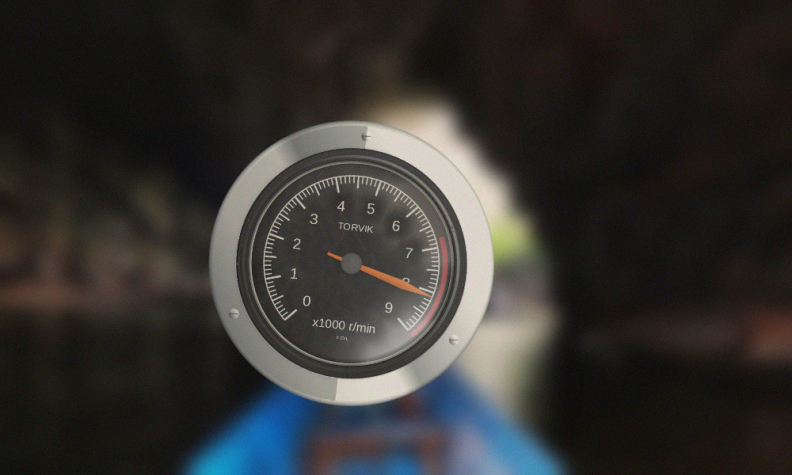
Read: {"value": 8100, "unit": "rpm"}
